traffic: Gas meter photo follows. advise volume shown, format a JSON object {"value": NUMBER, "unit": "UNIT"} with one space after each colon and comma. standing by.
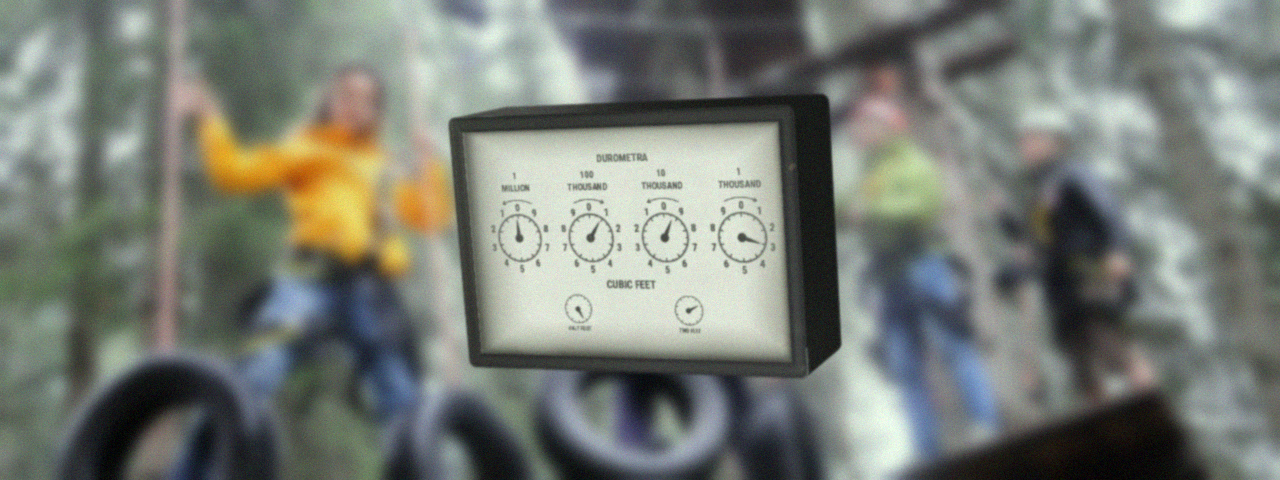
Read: {"value": 9300, "unit": "ft³"}
